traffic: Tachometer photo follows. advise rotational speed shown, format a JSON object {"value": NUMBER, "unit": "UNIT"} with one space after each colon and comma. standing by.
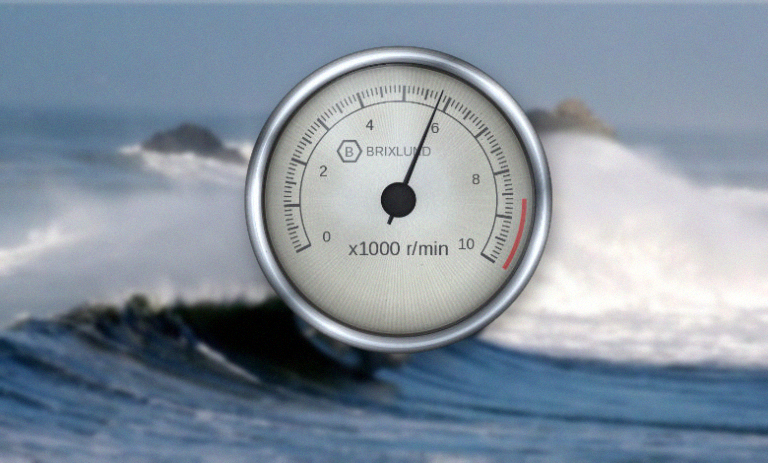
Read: {"value": 5800, "unit": "rpm"}
